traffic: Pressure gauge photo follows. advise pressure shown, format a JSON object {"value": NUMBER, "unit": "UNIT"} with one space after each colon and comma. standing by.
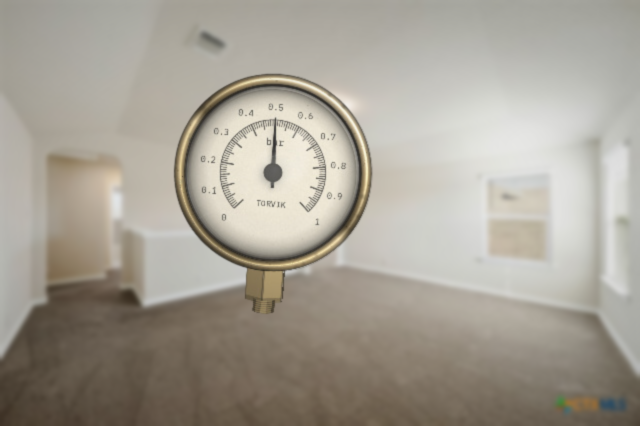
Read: {"value": 0.5, "unit": "bar"}
